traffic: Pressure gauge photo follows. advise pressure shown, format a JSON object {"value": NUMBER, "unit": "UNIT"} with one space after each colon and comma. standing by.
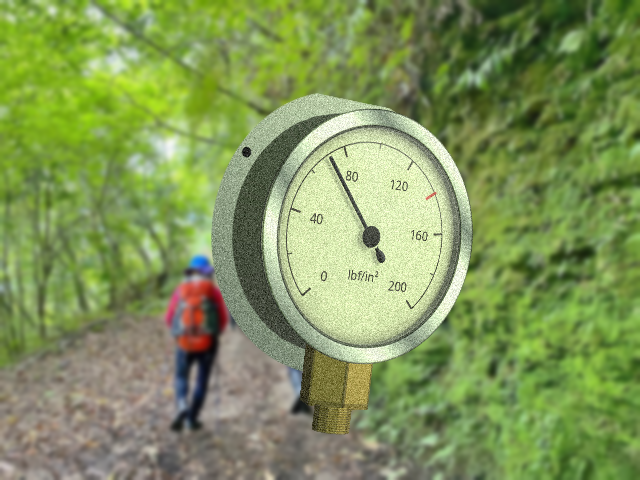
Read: {"value": 70, "unit": "psi"}
